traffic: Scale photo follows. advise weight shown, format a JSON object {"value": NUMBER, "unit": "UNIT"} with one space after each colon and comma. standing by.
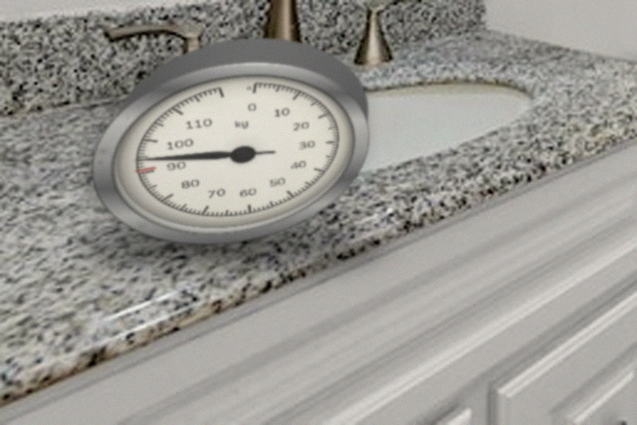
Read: {"value": 95, "unit": "kg"}
